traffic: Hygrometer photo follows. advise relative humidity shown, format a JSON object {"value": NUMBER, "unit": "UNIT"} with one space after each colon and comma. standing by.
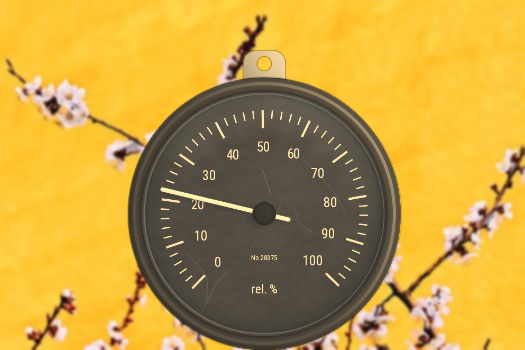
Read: {"value": 22, "unit": "%"}
